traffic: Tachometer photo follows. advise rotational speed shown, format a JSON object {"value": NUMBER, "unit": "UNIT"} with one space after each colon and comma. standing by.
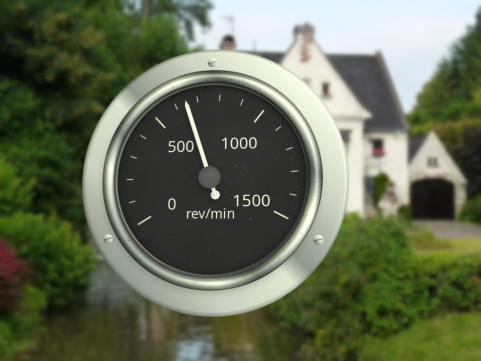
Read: {"value": 650, "unit": "rpm"}
